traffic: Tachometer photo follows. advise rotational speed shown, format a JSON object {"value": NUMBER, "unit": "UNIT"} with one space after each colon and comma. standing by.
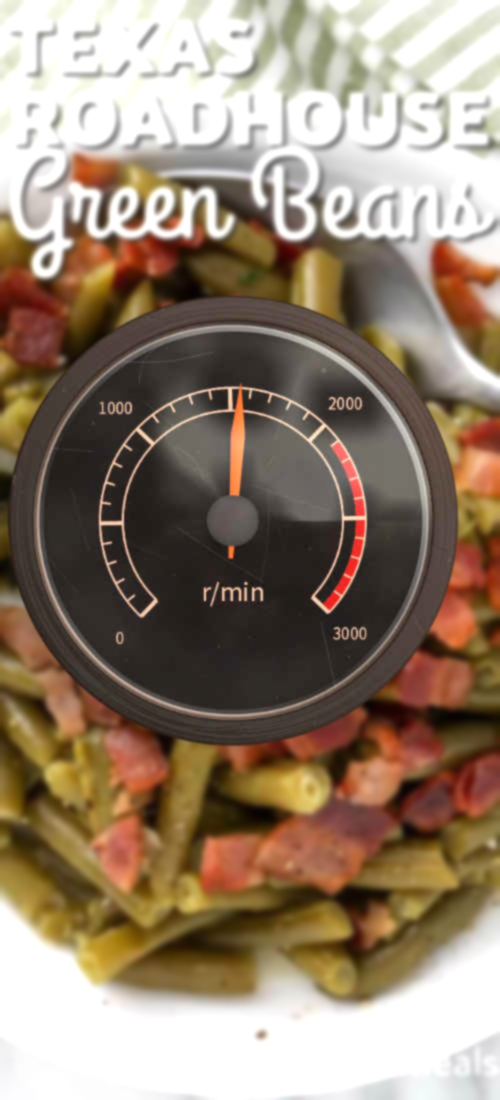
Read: {"value": 1550, "unit": "rpm"}
